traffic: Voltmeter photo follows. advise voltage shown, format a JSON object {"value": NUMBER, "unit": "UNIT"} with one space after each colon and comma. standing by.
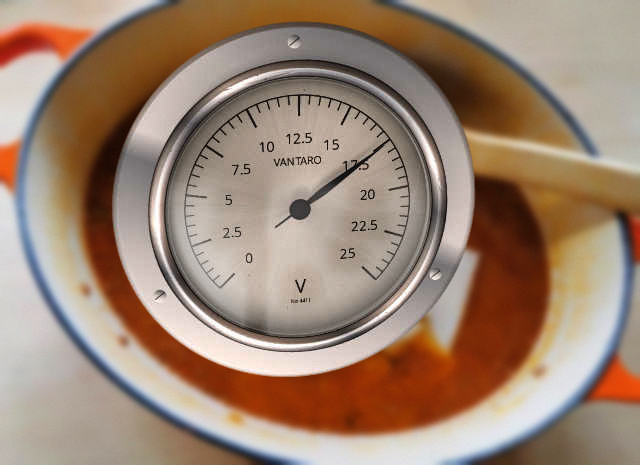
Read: {"value": 17.5, "unit": "V"}
